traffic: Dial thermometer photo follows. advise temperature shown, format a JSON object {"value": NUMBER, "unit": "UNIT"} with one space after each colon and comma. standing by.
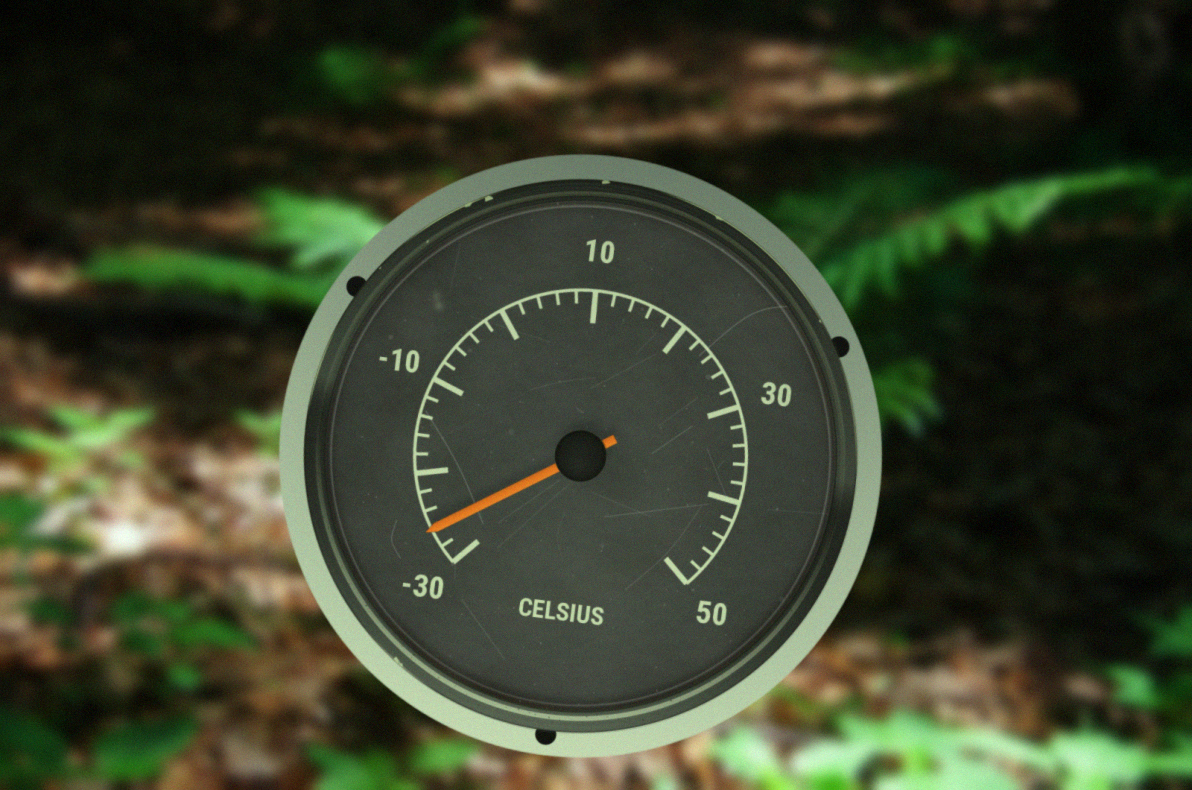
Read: {"value": -26, "unit": "°C"}
